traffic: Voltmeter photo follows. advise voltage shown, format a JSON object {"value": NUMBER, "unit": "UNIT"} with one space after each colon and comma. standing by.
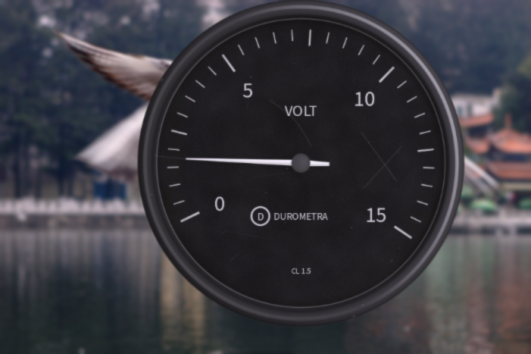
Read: {"value": 1.75, "unit": "V"}
